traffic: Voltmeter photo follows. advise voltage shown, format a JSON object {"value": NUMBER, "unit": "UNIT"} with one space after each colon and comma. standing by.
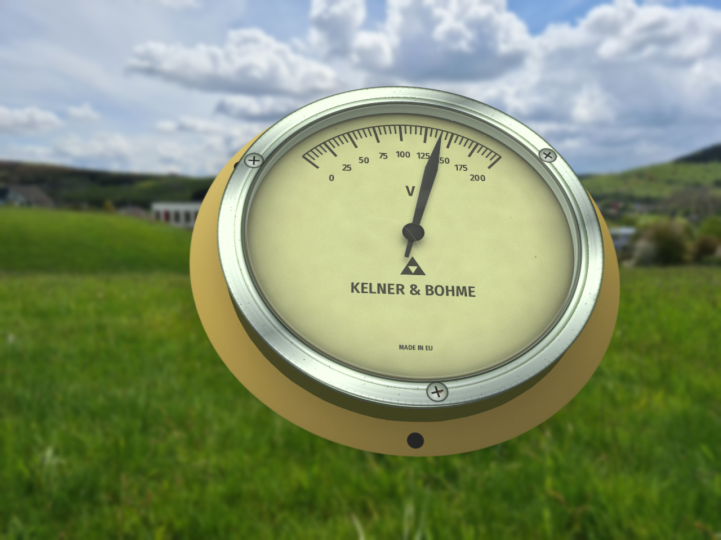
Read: {"value": 140, "unit": "V"}
